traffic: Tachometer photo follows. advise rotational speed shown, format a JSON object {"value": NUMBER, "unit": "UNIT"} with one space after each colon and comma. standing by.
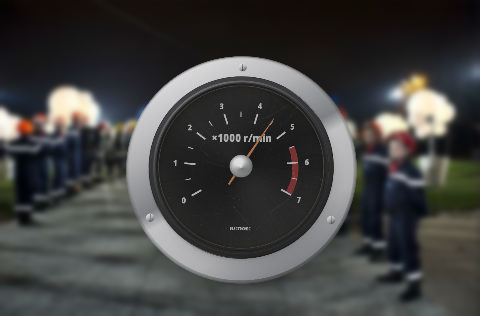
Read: {"value": 4500, "unit": "rpm"}
